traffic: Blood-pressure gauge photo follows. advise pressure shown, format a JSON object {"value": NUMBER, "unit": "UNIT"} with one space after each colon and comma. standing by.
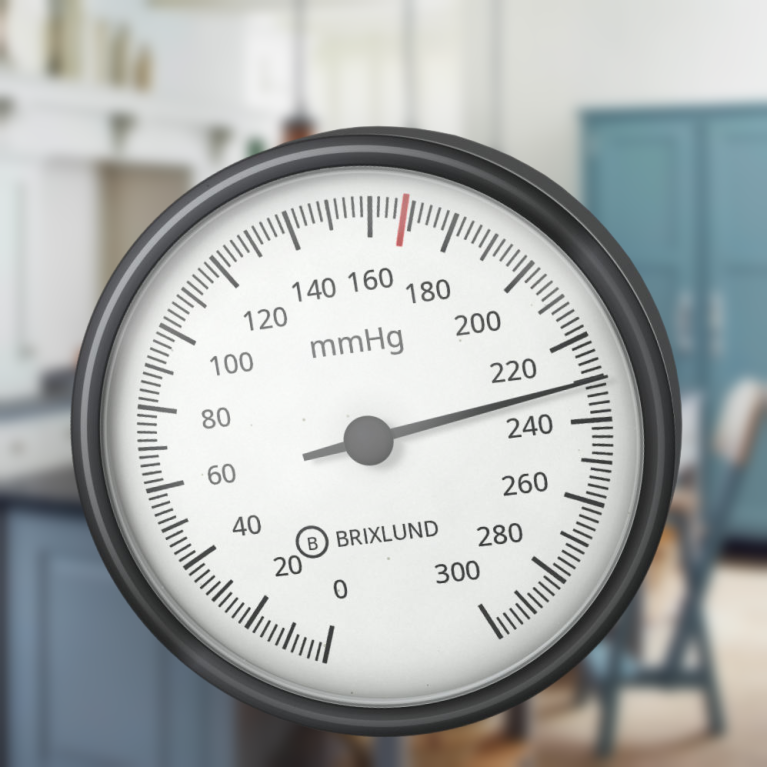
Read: {"value": 230, "unit": "mmHg"}
